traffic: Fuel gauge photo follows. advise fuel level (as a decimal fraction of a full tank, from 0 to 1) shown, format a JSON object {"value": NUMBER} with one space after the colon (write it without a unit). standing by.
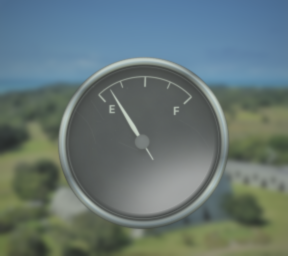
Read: {"value": 0.125}
